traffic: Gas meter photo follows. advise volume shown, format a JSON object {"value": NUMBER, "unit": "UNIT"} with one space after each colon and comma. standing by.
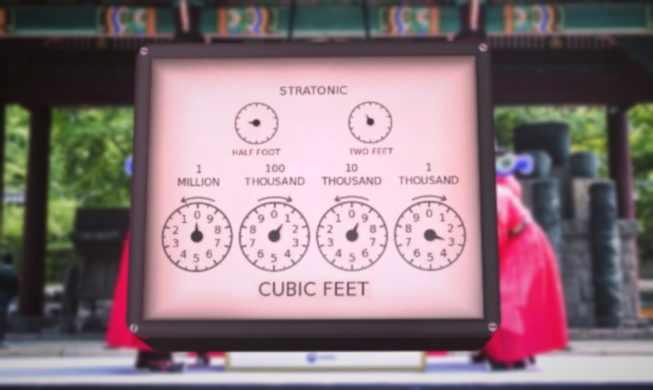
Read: {"value": 9300, "unit": "ft³"}
